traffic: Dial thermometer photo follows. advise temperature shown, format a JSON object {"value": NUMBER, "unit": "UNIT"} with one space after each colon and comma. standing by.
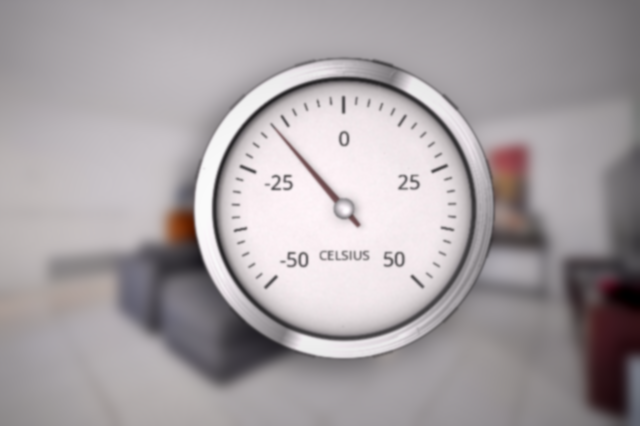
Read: {"value": -15, "unit": "°C"}
